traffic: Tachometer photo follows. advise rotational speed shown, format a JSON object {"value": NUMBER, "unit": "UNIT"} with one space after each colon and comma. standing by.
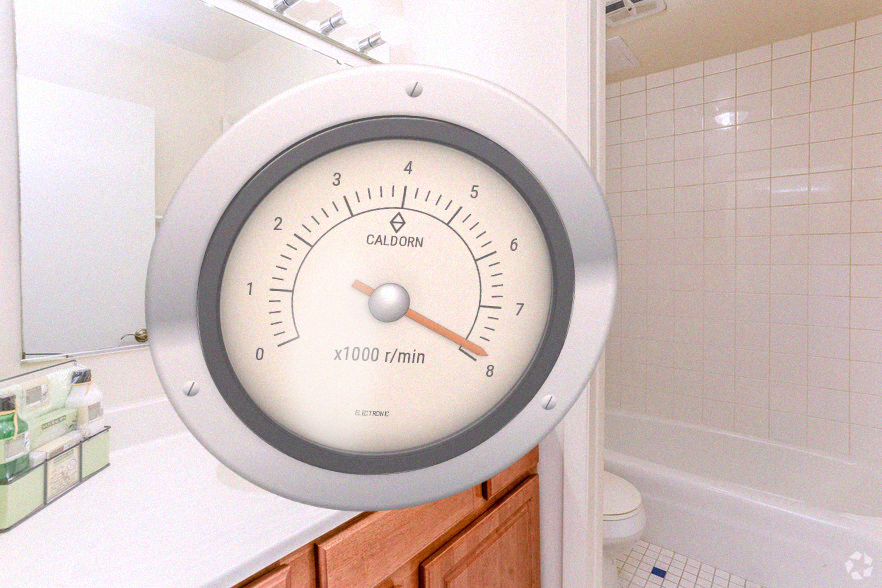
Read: {"value": 7800, "unit": "rpm"}
